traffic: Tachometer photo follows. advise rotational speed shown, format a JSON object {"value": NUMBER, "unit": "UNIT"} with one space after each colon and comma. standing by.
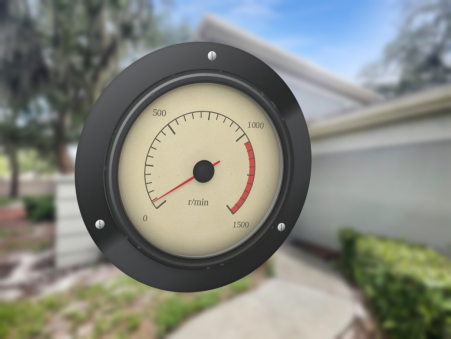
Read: {"value": 50, "unit": "rpm"}
